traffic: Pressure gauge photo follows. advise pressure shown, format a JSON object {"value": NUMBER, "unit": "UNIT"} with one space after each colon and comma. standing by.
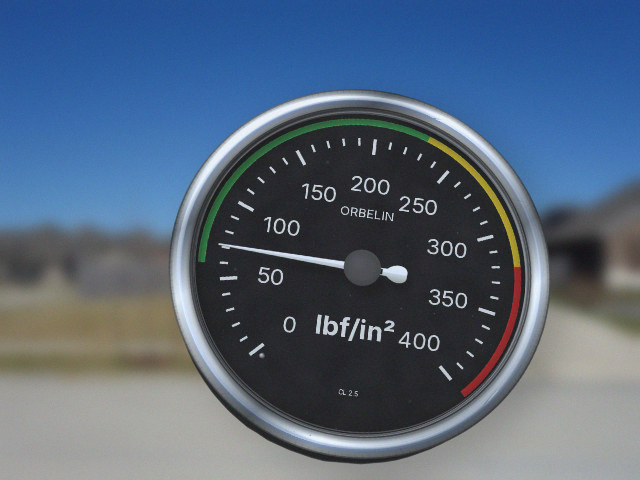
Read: {"value": 70, "unit": "psi"}
